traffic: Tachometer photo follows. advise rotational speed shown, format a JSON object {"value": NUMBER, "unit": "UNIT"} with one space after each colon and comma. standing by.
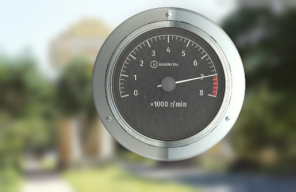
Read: {"value": 7000, "unit": "rpm"}
